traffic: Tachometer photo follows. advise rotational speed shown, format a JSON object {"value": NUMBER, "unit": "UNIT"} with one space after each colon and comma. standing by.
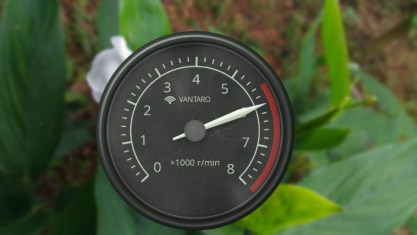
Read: {"value": 6000, "unit": "rpm"}
